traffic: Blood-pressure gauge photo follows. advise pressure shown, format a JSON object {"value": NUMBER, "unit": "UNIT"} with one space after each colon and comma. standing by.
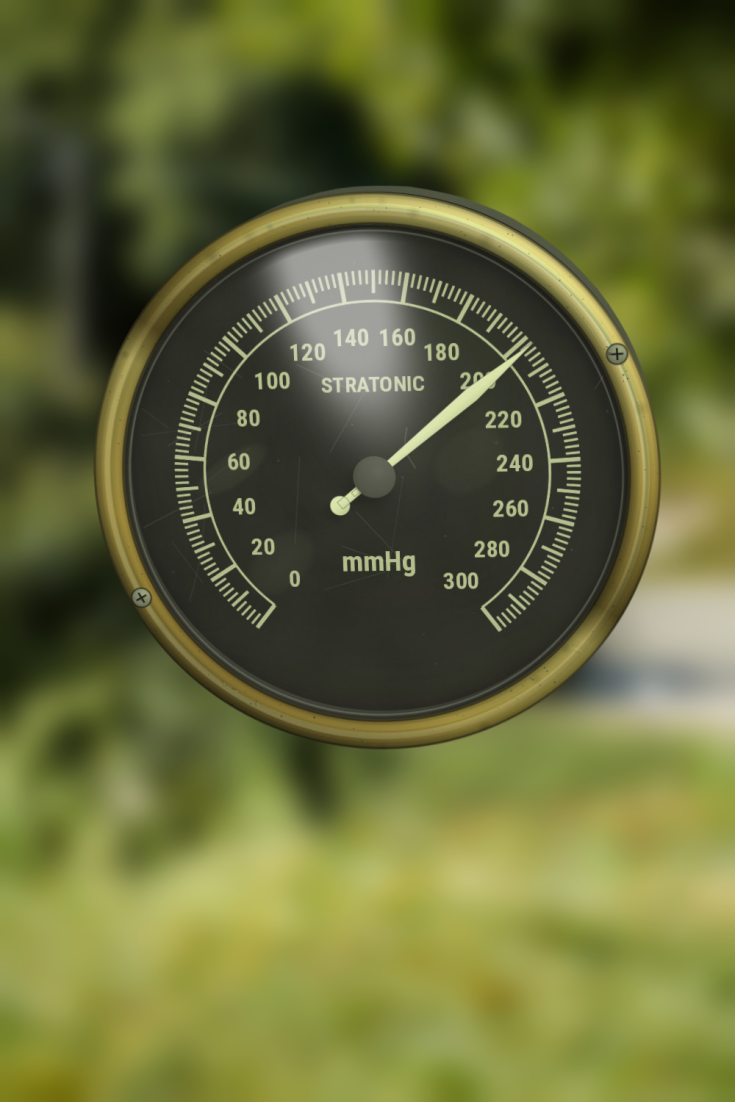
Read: {"value": 202, "unit": "mmHg"}
